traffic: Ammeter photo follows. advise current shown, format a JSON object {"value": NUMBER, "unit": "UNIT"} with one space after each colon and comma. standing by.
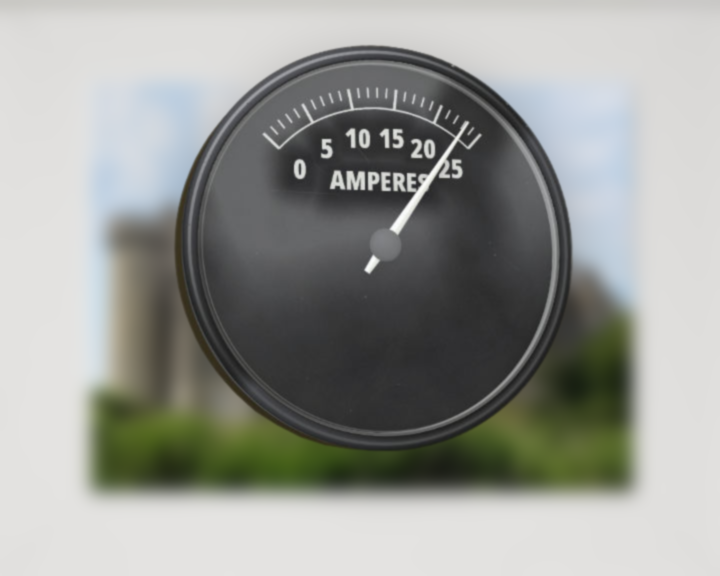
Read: {"value": 23, "unit": "A"}
